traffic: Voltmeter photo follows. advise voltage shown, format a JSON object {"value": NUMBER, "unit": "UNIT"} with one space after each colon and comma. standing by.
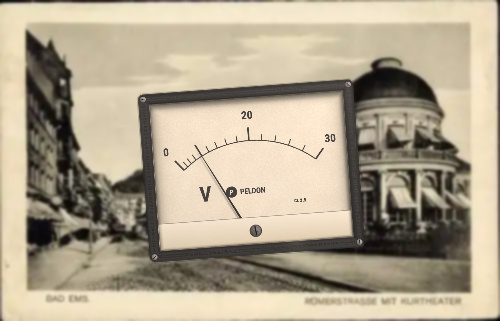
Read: {"value": 10, "unit": "V"}
